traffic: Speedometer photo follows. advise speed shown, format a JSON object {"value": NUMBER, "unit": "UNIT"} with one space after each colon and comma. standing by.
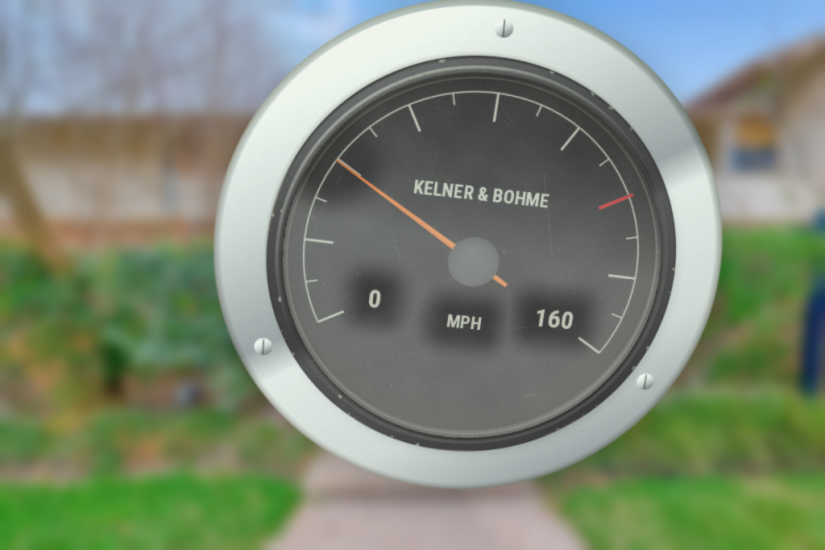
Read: {"value": 40, "unit": "mph"}
